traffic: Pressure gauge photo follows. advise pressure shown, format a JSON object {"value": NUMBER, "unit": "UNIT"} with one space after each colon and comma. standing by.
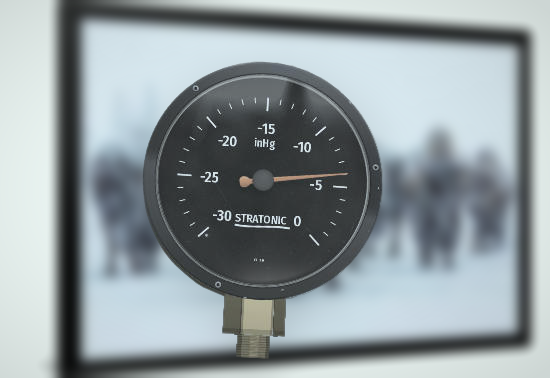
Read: {"value": -6, "unit": "inHg"}
